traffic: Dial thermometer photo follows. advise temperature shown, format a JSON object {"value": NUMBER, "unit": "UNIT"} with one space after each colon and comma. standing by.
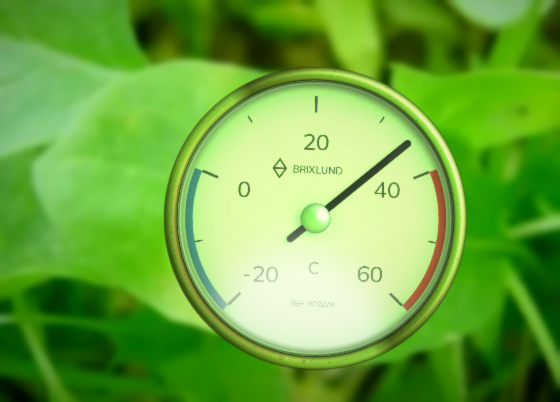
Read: {"value": 35, "unit": "°C"}
